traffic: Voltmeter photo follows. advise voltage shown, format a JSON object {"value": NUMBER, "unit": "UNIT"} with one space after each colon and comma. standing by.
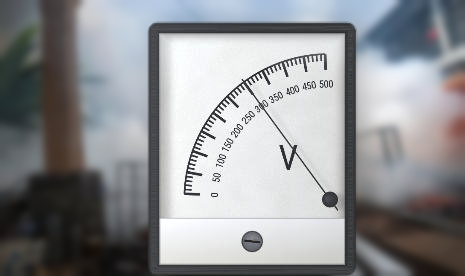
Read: {"value": 300, "unit": "V"}
